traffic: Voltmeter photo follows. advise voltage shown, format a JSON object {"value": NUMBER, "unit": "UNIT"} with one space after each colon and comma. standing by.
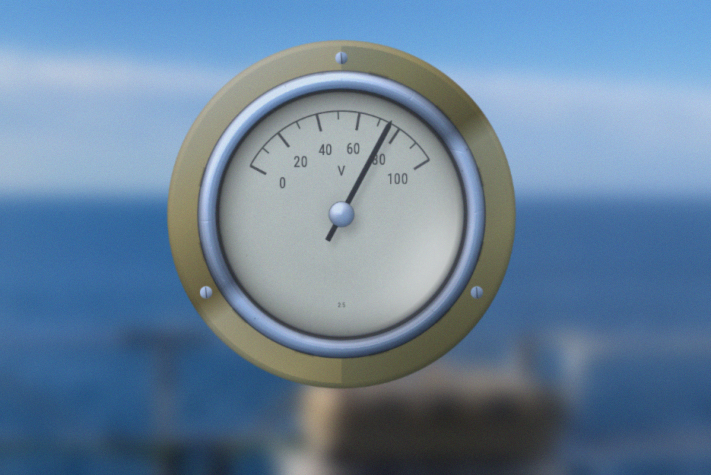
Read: {"value": 75, "unit": "V"}
